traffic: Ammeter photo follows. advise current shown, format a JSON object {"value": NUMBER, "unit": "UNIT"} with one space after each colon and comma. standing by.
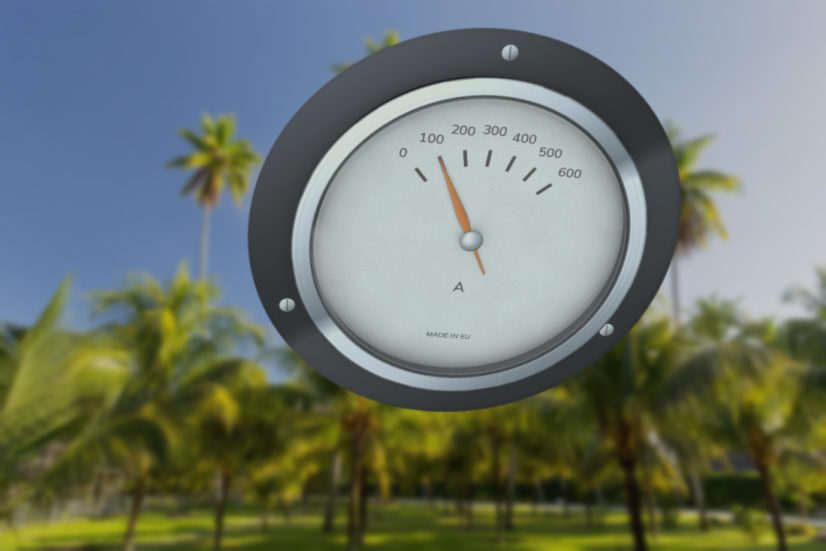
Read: {"value": 100, "unit": "A"}
